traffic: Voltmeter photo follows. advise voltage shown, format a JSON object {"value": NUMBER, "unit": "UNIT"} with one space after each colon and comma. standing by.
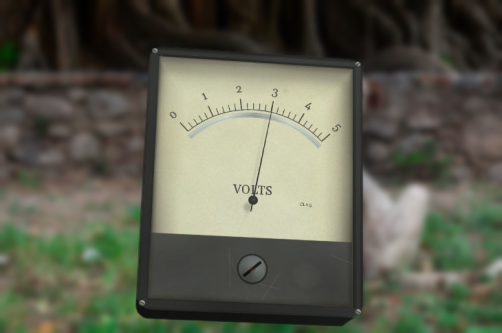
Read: {"value": 3, "unit": "V"}
